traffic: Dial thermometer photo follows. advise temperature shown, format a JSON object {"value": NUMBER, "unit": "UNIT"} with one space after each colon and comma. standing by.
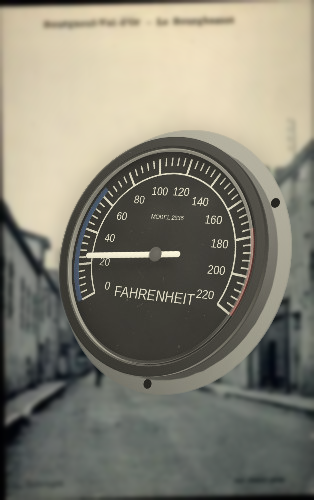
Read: {"value": 24, "unit": "°F"}
